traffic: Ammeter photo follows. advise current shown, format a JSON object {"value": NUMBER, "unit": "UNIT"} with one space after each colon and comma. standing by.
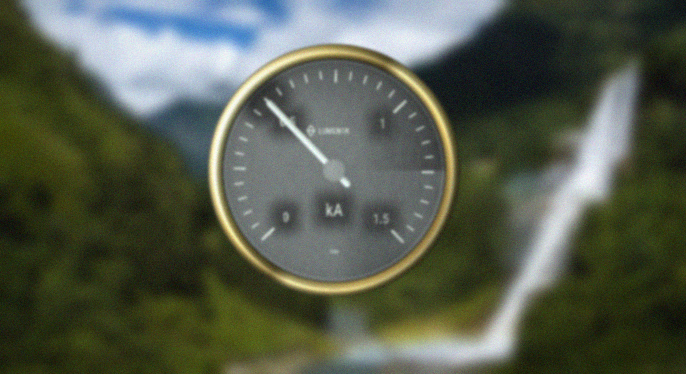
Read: {"value": 0.5, "unit": "kA"}
